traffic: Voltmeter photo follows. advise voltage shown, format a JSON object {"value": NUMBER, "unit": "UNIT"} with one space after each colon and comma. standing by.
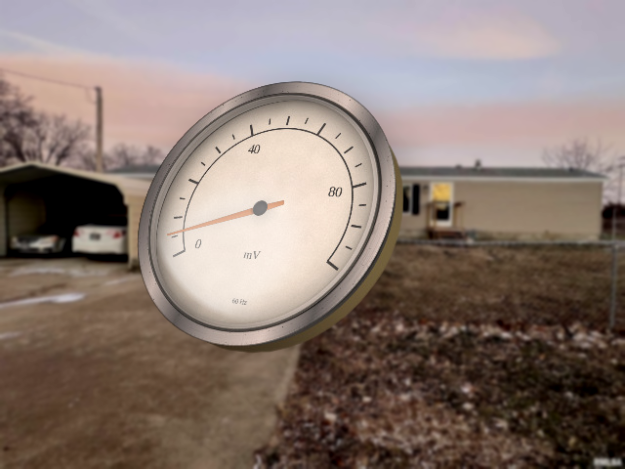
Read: {"value": 5, "unit": "mV"}
